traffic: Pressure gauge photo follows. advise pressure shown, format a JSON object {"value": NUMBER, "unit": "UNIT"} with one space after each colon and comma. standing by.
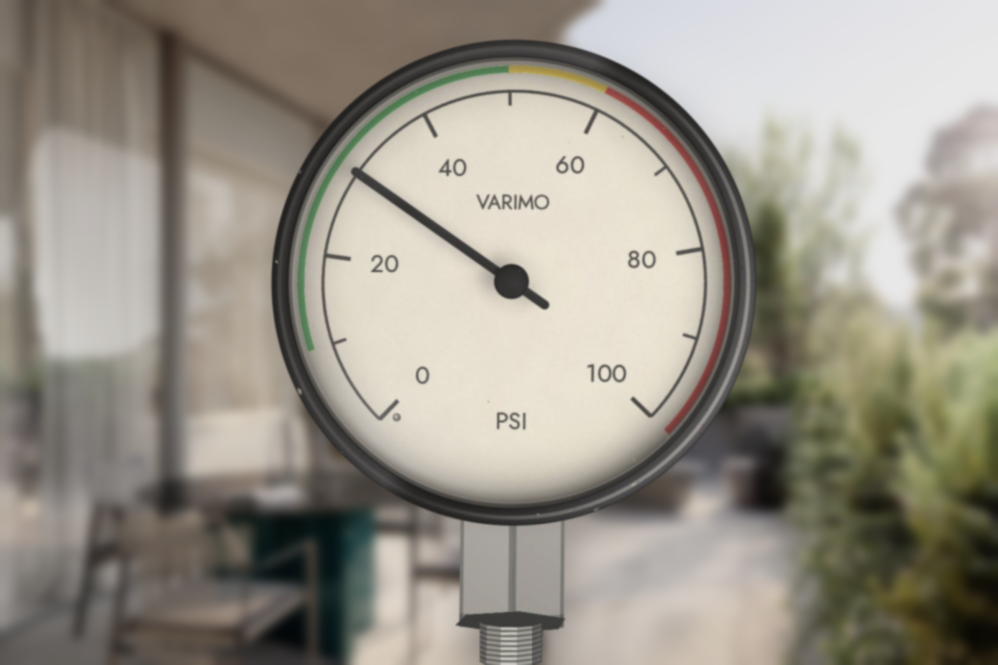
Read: {"value": 30, "unit": "psi"}
